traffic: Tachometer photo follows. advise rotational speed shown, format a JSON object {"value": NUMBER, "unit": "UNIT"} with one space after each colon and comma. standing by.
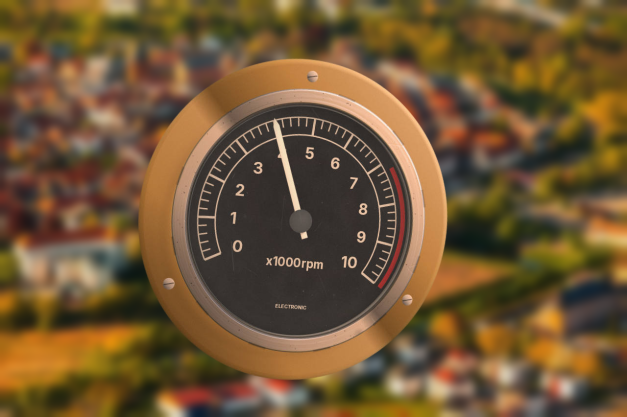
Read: {"value": 4000, "unit": "rpm"}
